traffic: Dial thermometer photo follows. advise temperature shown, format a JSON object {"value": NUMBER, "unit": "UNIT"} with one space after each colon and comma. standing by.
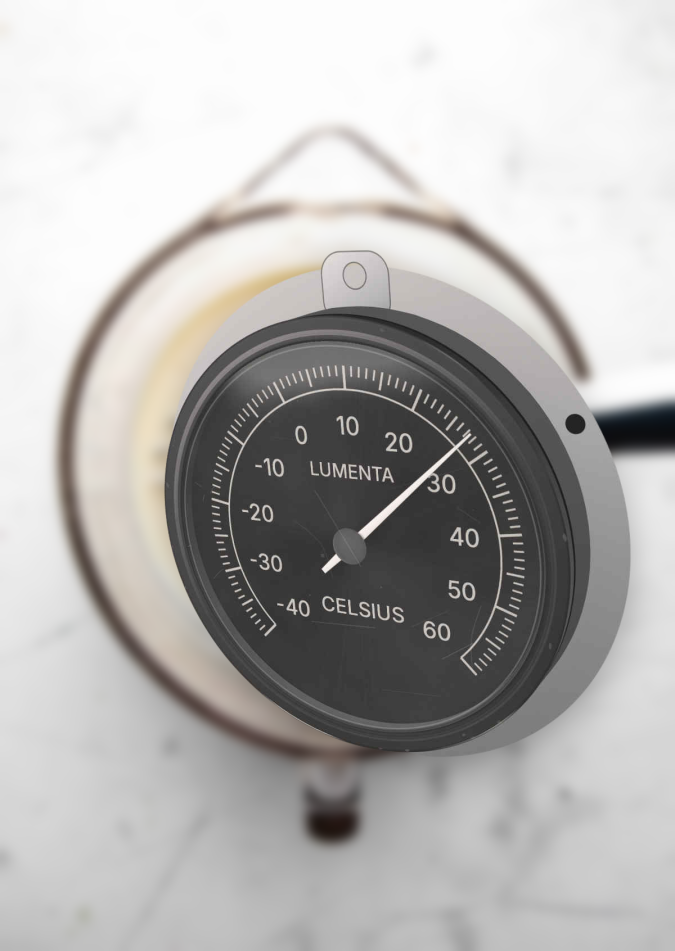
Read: {"value": 27.5, "unit": "°C"}
